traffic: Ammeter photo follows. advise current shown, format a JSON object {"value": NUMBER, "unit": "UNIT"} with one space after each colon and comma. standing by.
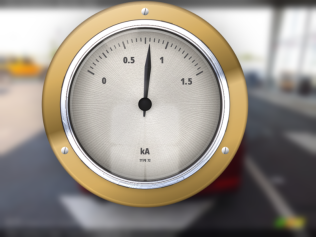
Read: {"value": 0.8, "unit": "kA"}
